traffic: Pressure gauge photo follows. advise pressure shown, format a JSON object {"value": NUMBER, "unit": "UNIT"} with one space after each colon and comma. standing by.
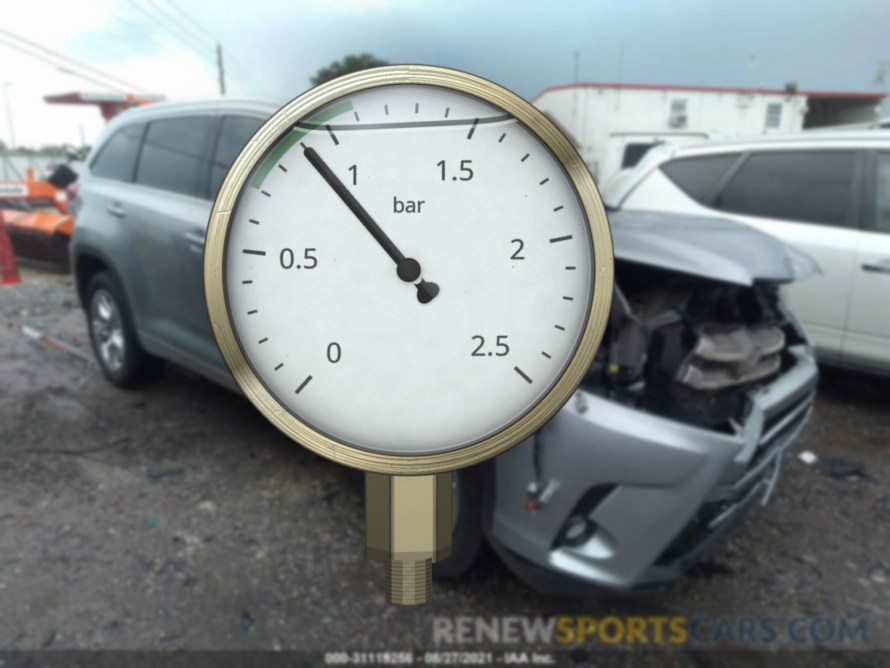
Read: {"value": 0.9, "unit": "bar"}
